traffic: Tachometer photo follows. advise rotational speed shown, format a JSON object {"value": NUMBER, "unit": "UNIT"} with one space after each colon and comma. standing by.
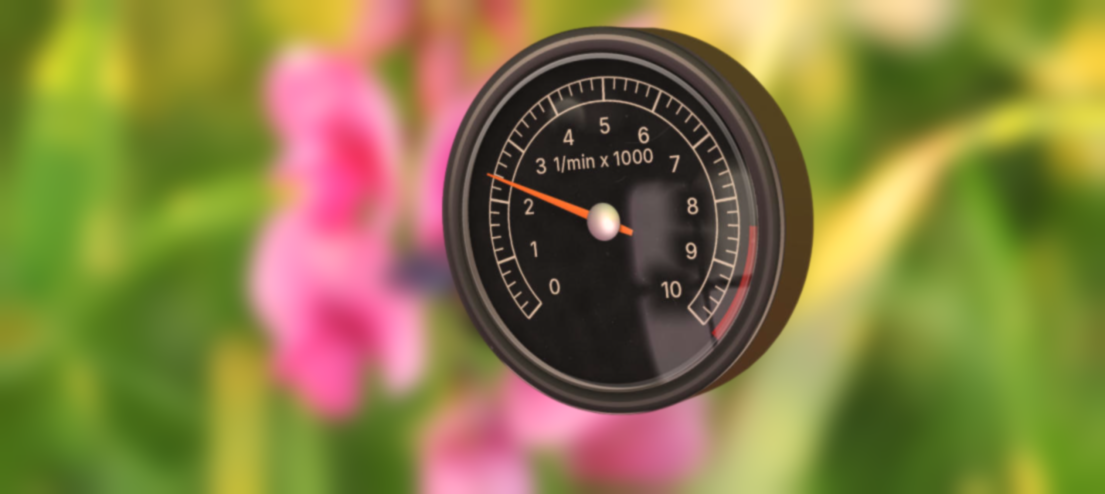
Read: {"value": 2400, "unit": "rpm"}
